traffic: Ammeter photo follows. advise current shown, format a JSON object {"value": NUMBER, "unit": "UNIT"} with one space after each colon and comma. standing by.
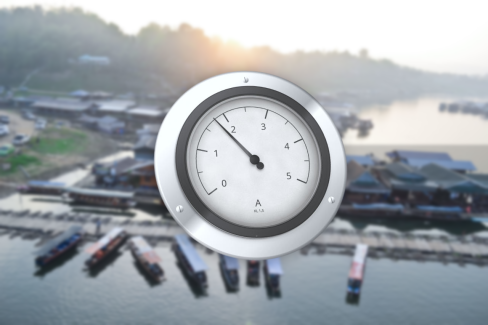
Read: {"value": 1.75, "unit": "A"}
